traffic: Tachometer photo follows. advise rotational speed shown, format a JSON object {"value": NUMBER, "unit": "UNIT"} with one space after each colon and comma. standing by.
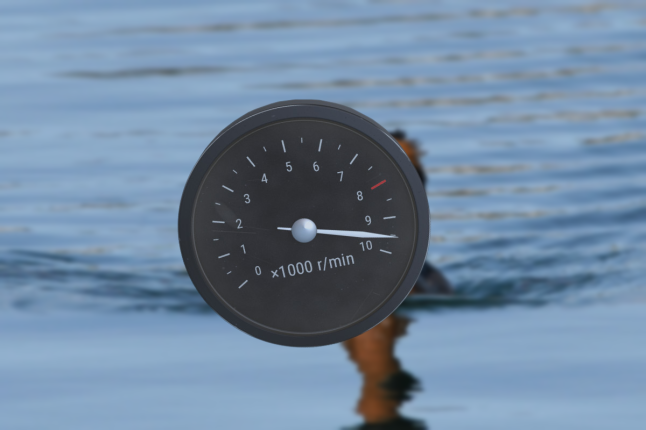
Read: {"value": 9500, "unit": "rpm"}
